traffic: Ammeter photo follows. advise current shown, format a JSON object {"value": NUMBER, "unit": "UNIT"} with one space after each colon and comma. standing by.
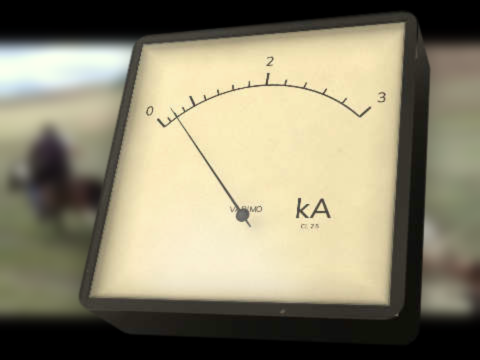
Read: {"value": 0.6, "unit": "kA"}
